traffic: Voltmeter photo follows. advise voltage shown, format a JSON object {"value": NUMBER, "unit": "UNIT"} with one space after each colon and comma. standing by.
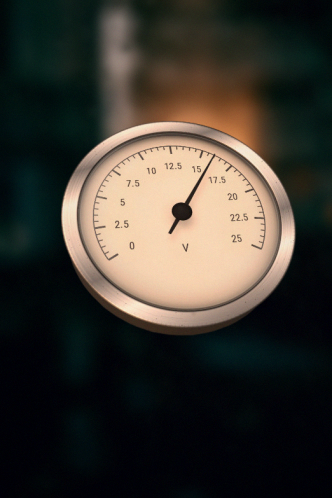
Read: {"value": 16, "unit": "V"}
